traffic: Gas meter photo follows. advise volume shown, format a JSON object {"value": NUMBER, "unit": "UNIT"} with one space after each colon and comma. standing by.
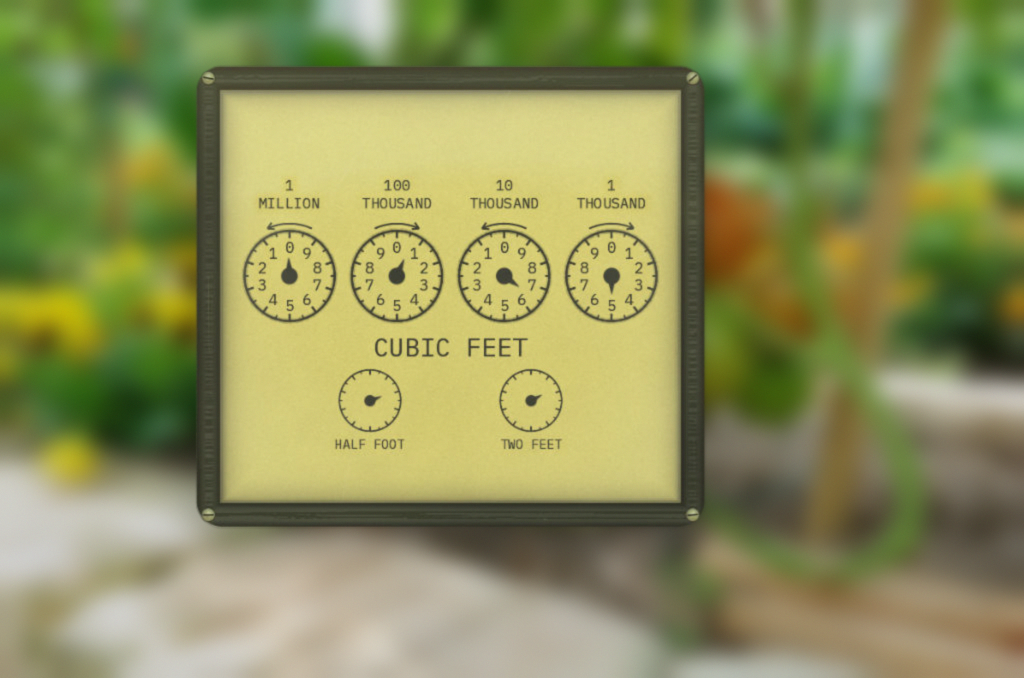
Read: {"value": 6500, "unit": "ft³"}
